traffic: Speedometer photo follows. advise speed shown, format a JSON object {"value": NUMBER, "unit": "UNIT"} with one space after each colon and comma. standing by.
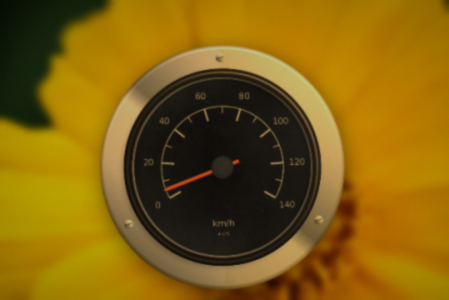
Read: {"value": 5, "unit": "km/h"}
